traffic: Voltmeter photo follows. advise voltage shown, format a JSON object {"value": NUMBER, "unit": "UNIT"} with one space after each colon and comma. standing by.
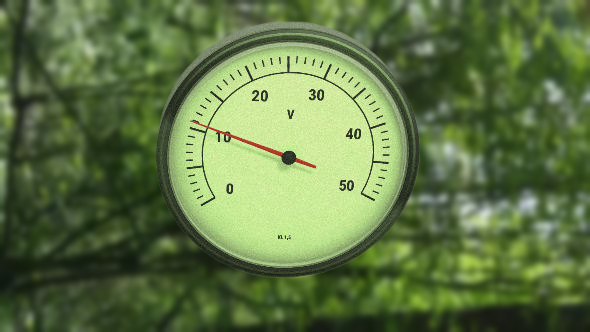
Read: {"value": 11, "unit": "V"}
